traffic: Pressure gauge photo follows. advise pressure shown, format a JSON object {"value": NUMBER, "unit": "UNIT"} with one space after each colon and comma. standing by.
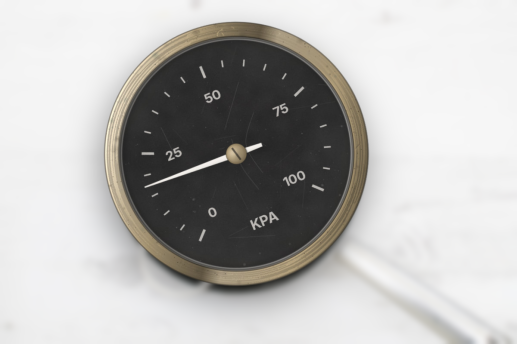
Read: {"value": 17.5, "unit": "kPa"}
